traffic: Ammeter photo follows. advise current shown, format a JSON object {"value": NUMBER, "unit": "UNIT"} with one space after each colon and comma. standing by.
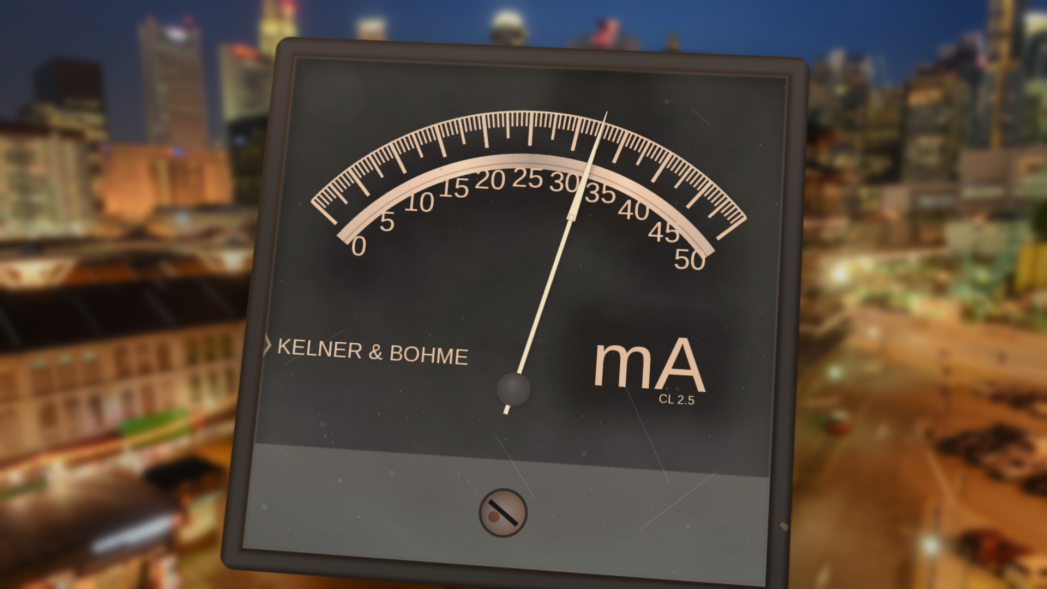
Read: {"value": 32.5, "unit": "mA"}
